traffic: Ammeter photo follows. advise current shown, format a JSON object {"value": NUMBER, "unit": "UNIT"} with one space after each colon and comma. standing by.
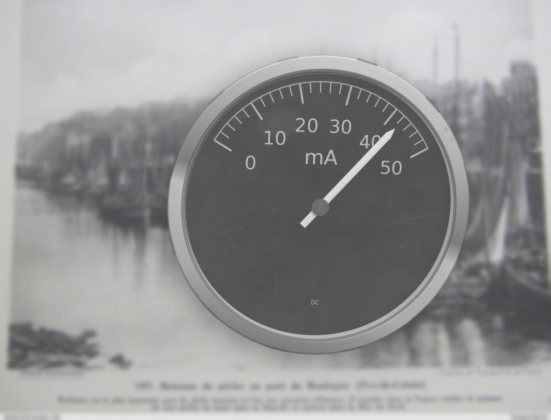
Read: {"value": 42, "unit": "mA"}
